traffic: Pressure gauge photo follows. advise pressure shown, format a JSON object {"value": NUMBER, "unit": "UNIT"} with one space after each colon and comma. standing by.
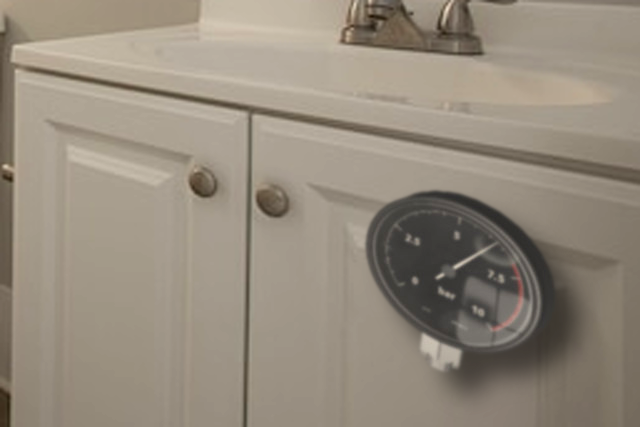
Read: {"value": 6.25, "unit": "bar"}
